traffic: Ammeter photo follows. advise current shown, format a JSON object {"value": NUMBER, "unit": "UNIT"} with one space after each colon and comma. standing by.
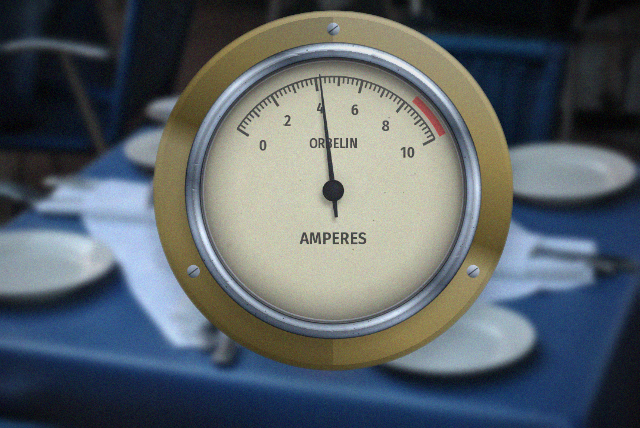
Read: {"value": 4.2, "unit": "A"}
